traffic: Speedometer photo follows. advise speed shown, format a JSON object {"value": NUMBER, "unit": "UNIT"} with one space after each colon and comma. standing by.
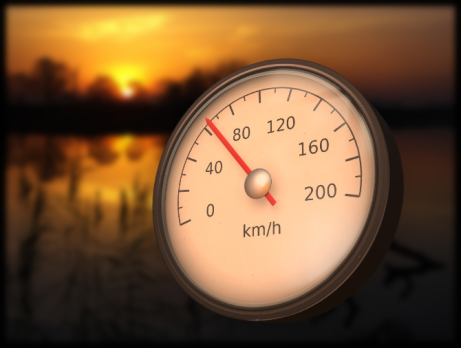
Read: {"value": 65, "unit": "km/h"}
